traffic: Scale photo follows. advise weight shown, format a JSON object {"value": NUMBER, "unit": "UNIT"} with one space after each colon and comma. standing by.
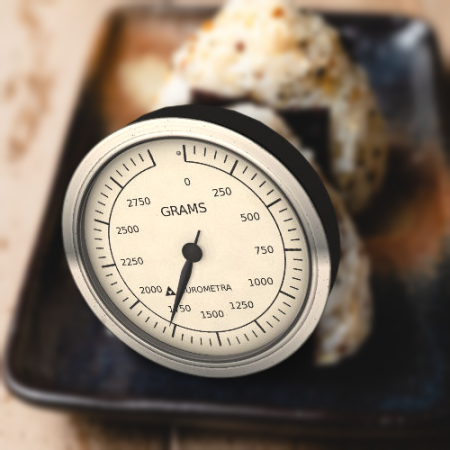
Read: {"value": 1775, "unit": "g"}
